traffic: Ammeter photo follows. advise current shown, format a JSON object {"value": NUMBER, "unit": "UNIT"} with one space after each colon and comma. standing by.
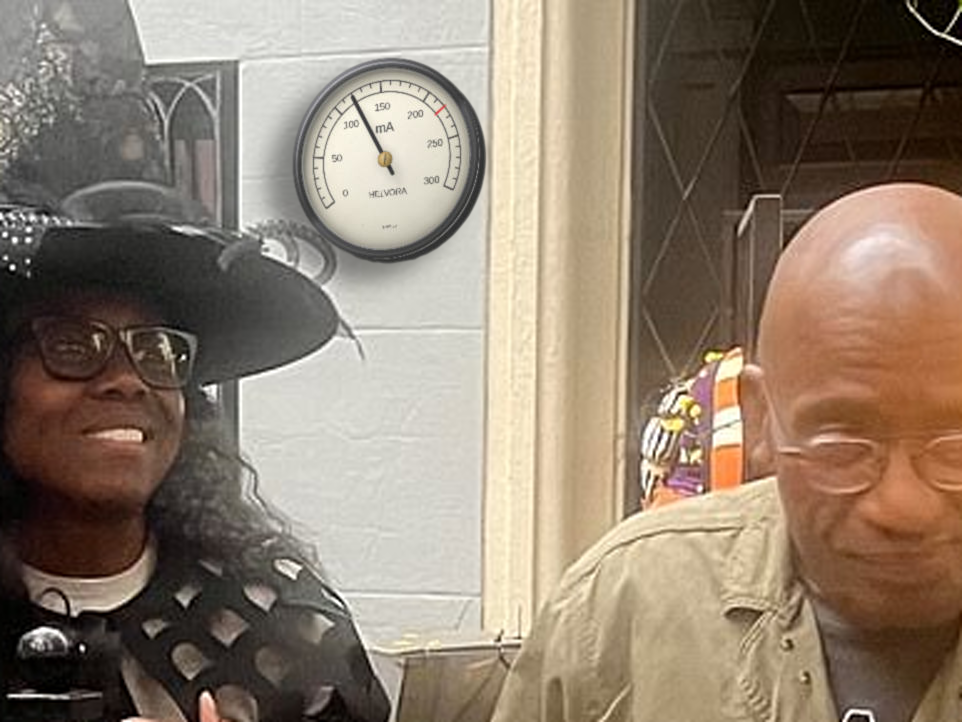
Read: {"value": 120, "unit": "mA"}
